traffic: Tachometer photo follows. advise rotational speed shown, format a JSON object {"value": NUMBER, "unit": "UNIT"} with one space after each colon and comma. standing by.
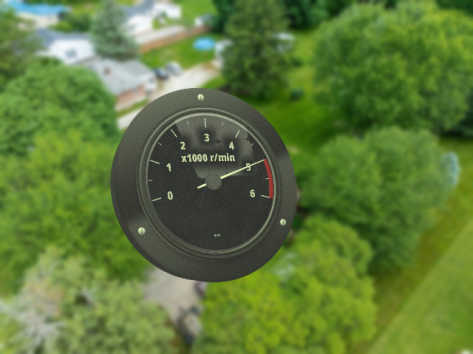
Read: {"value": 5000, "unit": "rpm"}
